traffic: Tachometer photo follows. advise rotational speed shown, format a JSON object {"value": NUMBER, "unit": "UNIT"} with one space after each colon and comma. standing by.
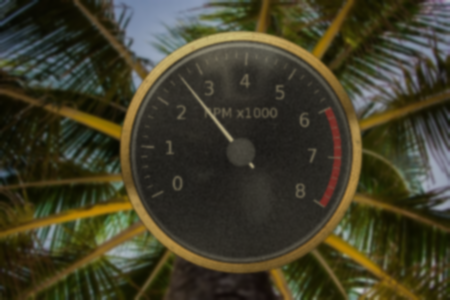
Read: {"value": 2600, "unit": "rpm"}
